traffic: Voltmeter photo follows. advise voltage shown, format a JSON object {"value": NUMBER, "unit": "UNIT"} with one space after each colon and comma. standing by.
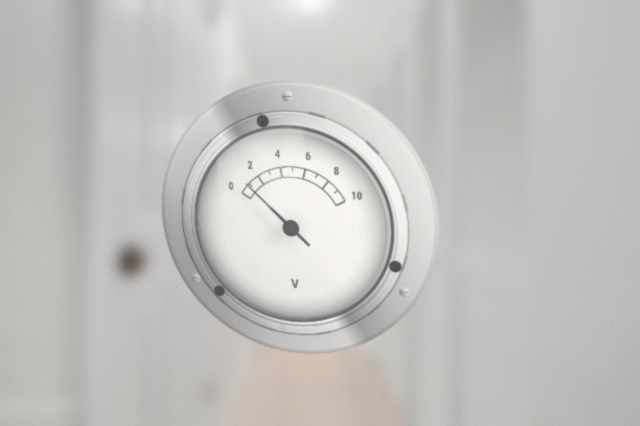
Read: {"value": 1, "unit": "V"}
